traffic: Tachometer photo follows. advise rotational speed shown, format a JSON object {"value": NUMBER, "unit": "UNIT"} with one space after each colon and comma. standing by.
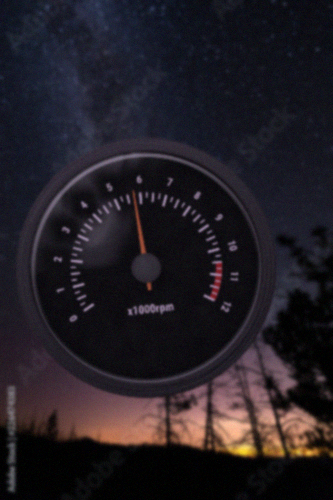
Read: {"value": 5750, "unit": "rpm"}
